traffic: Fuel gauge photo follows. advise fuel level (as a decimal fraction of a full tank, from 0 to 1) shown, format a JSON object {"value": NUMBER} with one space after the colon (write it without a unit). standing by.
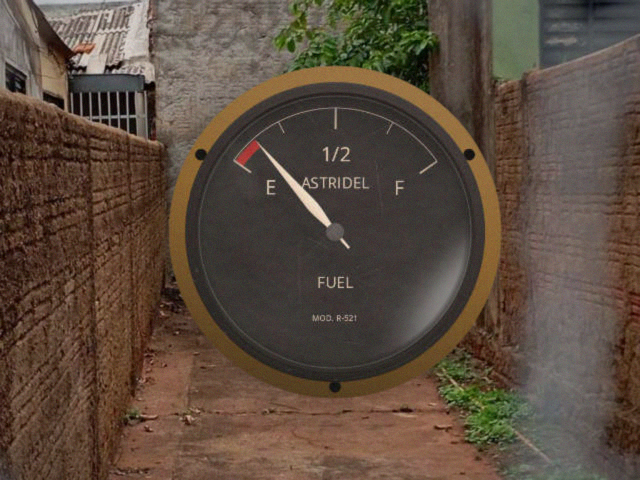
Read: {"value": 0.125}
